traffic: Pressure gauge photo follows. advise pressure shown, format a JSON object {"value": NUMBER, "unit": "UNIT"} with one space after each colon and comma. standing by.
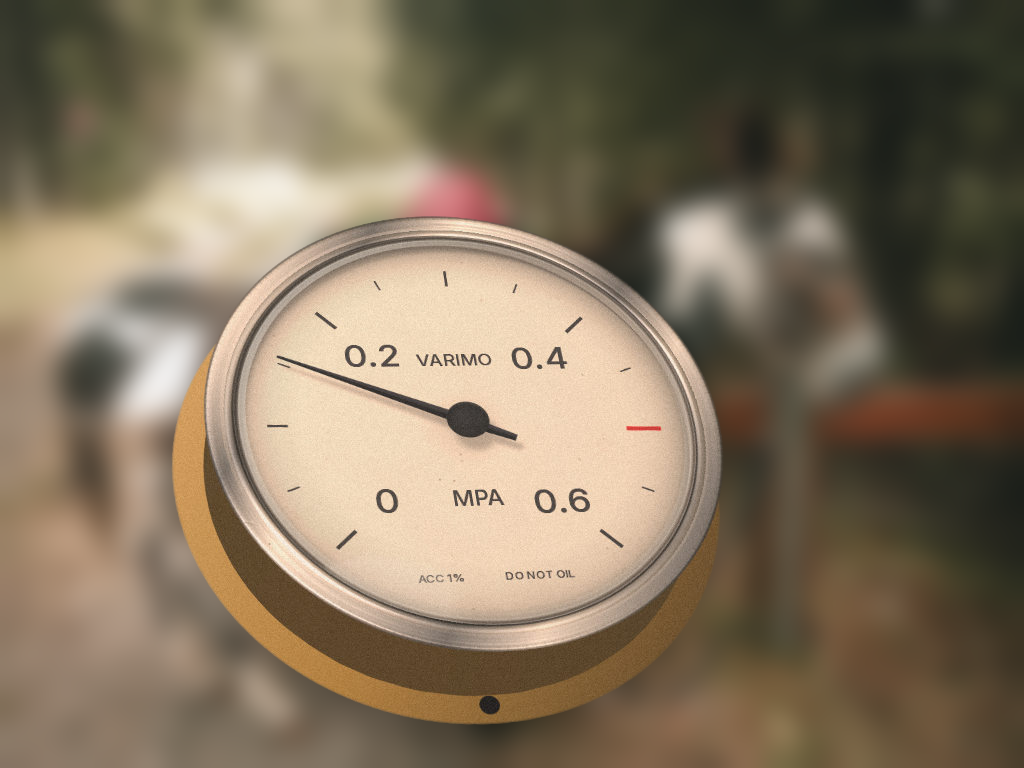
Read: {"value": 0.15, "unit": "MPa"}
